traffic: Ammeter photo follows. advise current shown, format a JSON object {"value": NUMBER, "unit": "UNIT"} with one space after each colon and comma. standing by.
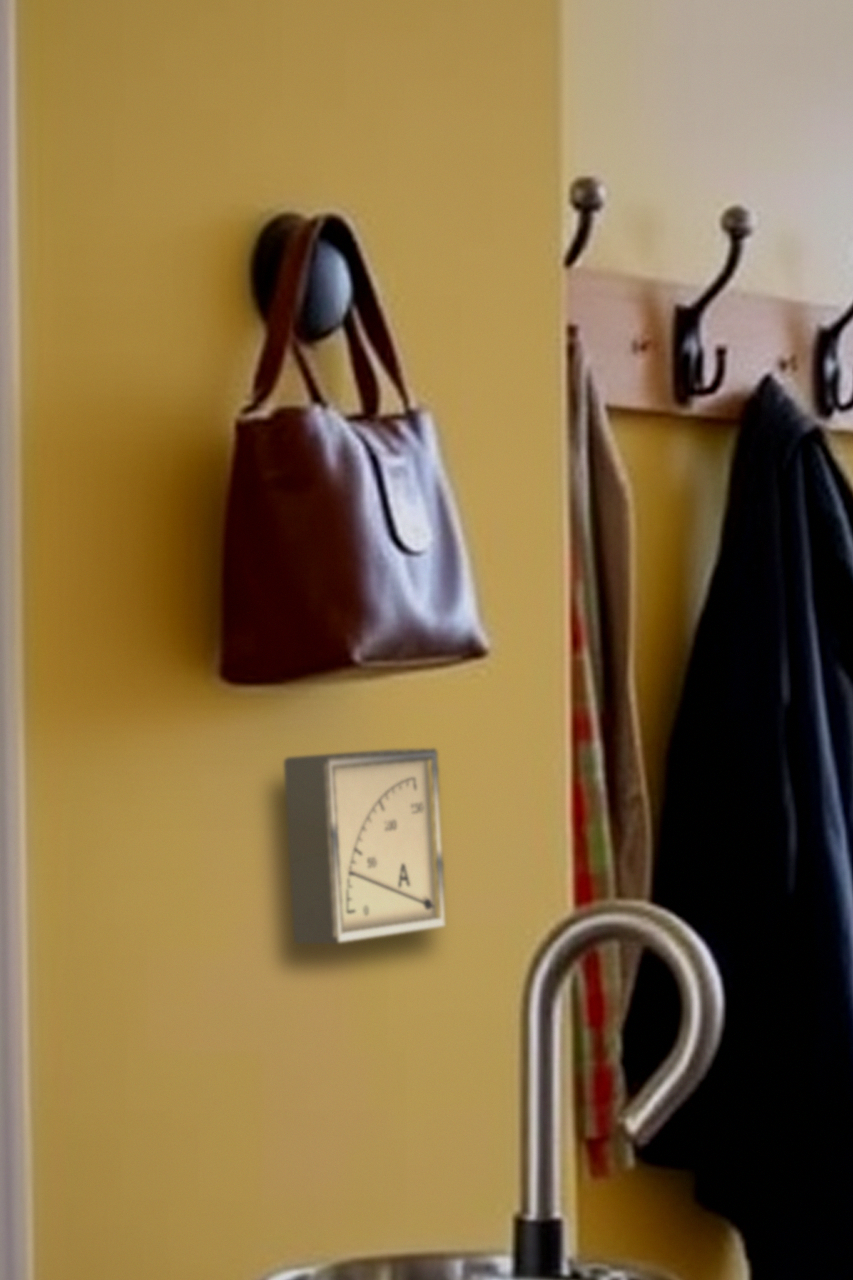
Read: {"value": 30, "unit": "A"}
